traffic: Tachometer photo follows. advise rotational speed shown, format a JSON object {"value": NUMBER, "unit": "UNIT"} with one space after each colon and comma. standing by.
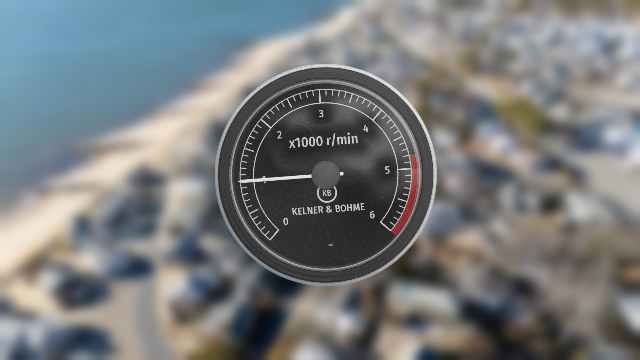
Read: {"value": 1000, "unit": "rpm"}
